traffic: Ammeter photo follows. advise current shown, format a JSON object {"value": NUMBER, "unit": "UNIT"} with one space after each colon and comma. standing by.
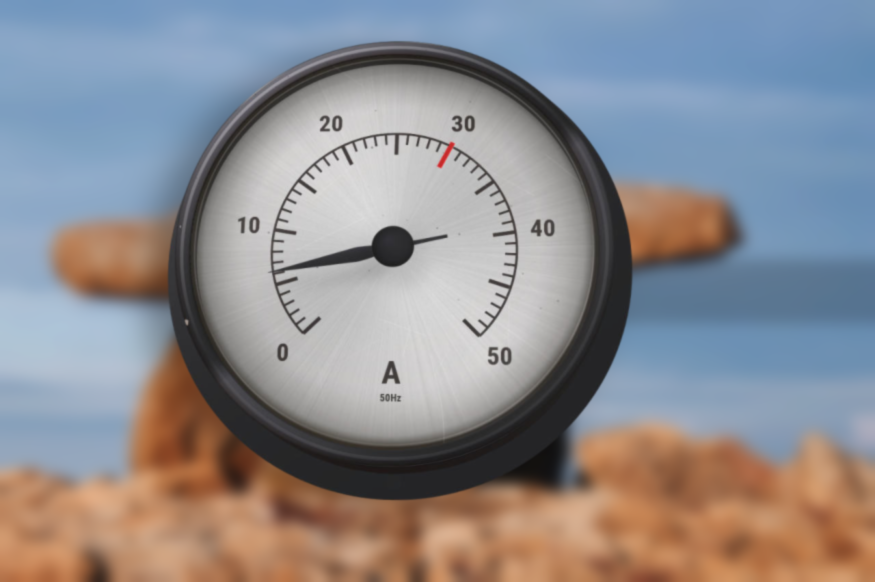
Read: {"value": 6, "unit": "A"}
